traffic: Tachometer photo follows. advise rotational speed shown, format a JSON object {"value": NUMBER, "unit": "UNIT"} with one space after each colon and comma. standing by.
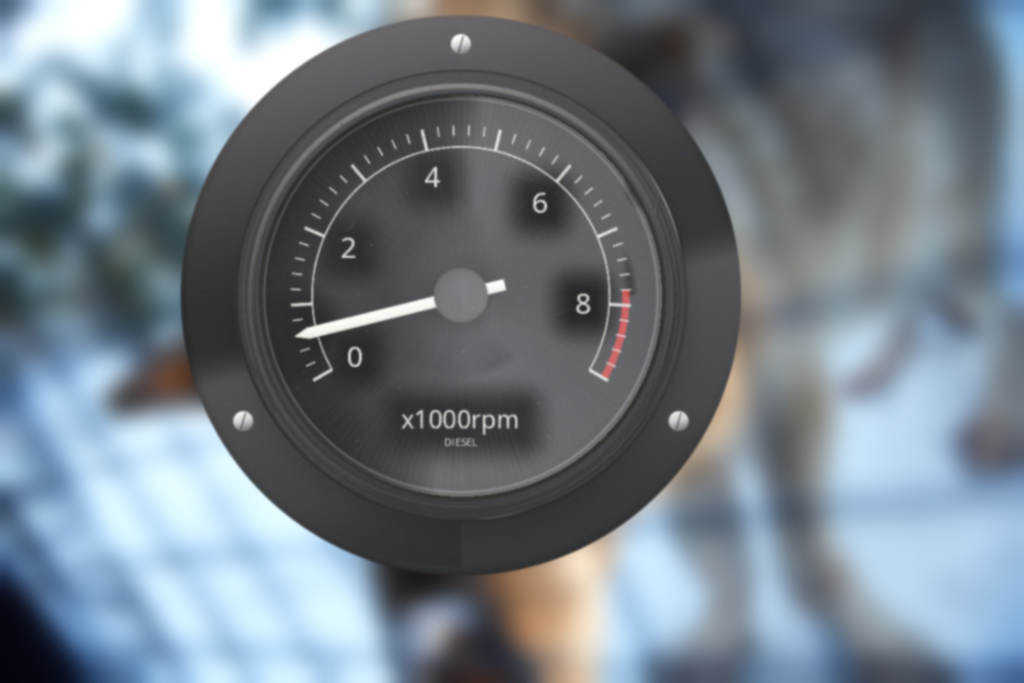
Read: {"value": 600, "unit": "rpm"}
